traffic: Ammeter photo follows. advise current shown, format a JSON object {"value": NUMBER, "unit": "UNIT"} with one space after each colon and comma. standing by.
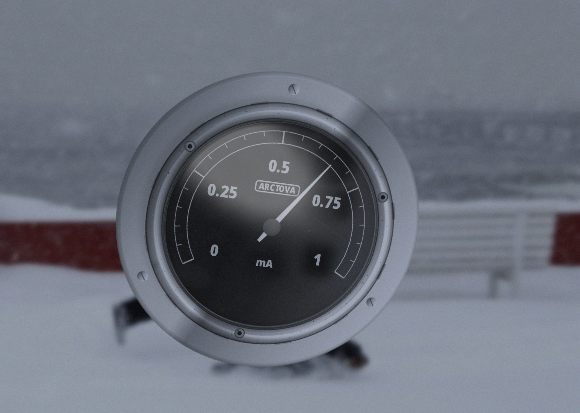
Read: {"value": 0.65, "unit": "mA"}
